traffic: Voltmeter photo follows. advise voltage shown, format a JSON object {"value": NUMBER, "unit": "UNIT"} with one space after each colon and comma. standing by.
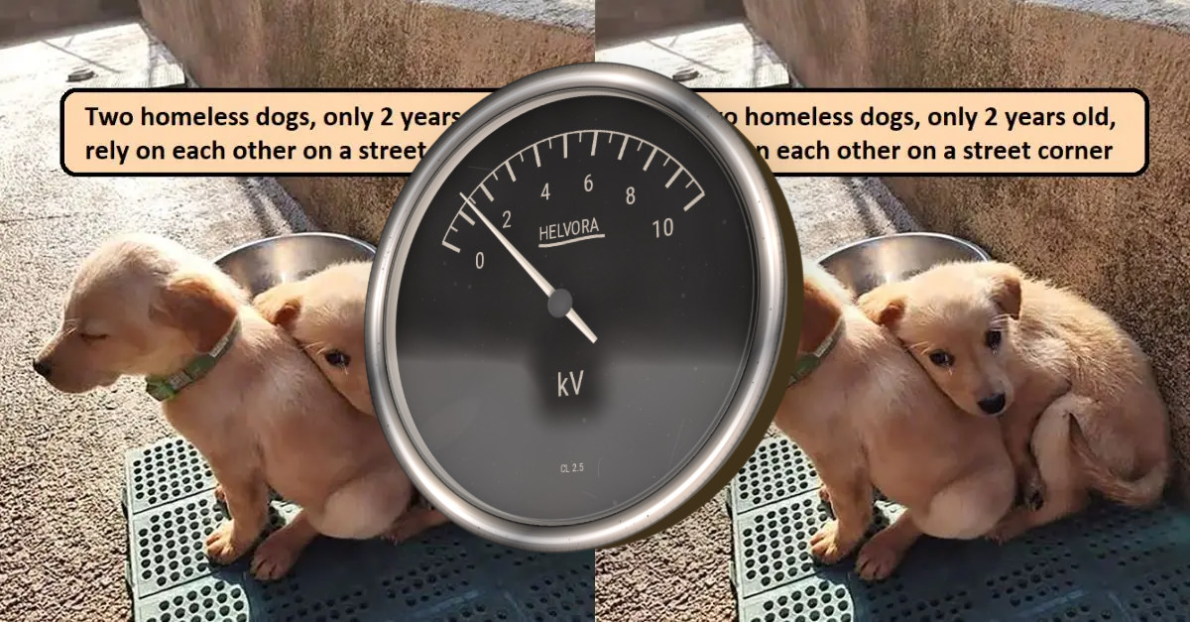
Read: {"value": 1.5, "unit": "kV"}
